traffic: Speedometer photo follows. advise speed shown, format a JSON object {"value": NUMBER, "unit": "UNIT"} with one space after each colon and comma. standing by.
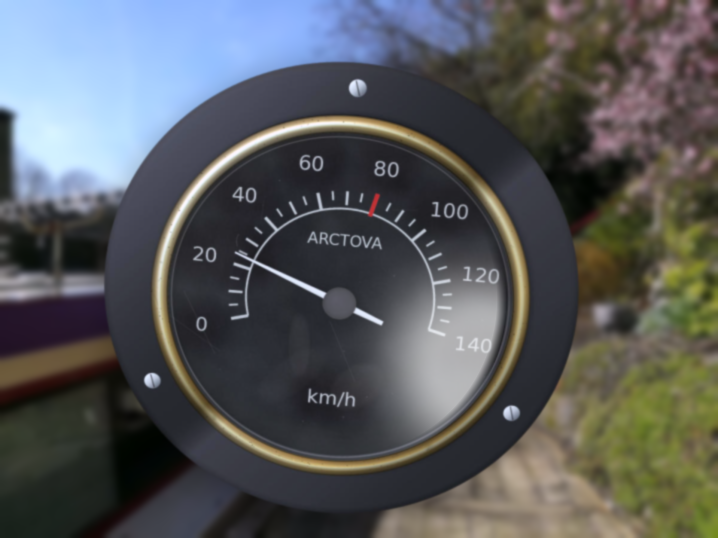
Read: {"value": 25, "unit": "km/h"}
